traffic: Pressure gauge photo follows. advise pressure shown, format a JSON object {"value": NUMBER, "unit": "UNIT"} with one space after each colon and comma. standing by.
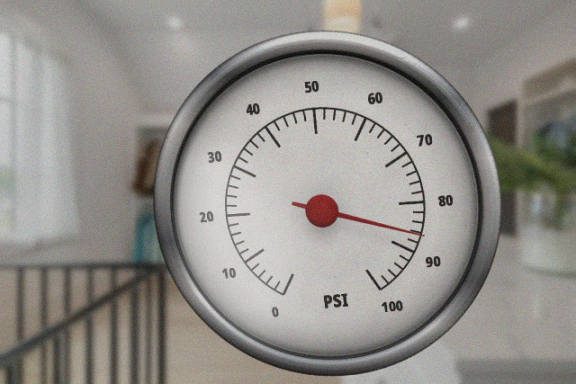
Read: {"value": 86, "unit": "psi"}
